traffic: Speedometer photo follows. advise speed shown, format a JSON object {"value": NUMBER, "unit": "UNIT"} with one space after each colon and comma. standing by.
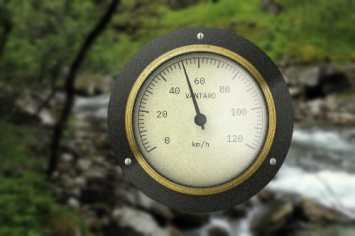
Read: {"value": 52, "unit": "km/h"}
